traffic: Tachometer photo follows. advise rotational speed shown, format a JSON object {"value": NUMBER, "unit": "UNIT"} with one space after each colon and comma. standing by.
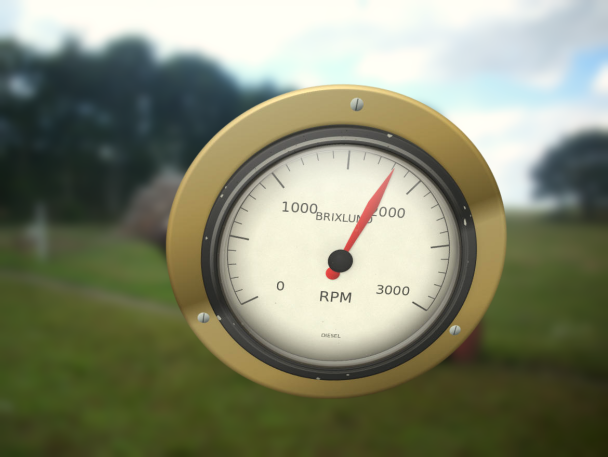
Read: {"value": 1800, "unit": "rpm"}
